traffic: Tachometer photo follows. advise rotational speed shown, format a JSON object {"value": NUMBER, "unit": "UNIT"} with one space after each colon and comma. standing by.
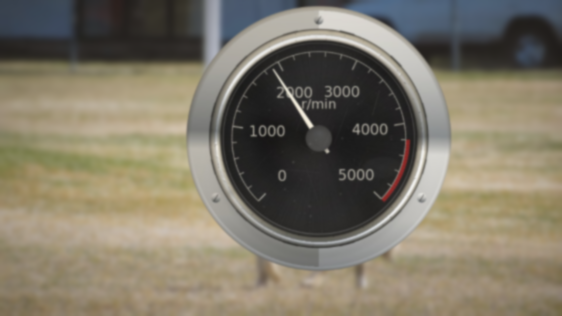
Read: {"value": 1900, "unit": "rpm"}
